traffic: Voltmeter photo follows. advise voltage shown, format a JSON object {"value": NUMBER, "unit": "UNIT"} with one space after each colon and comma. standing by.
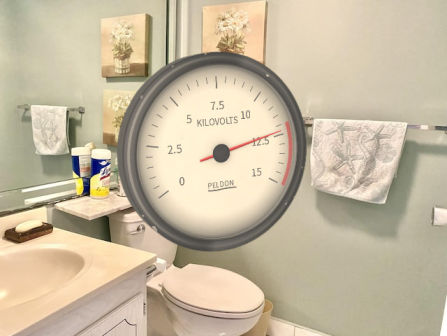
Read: {"value": 12.25, "unit": "kV"}
